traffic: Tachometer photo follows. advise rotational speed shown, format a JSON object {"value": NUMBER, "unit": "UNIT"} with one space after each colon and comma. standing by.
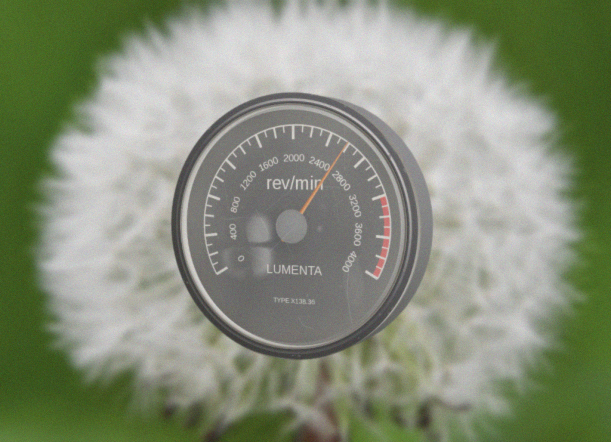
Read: {"value": 2600, "unit": "rpm"}
